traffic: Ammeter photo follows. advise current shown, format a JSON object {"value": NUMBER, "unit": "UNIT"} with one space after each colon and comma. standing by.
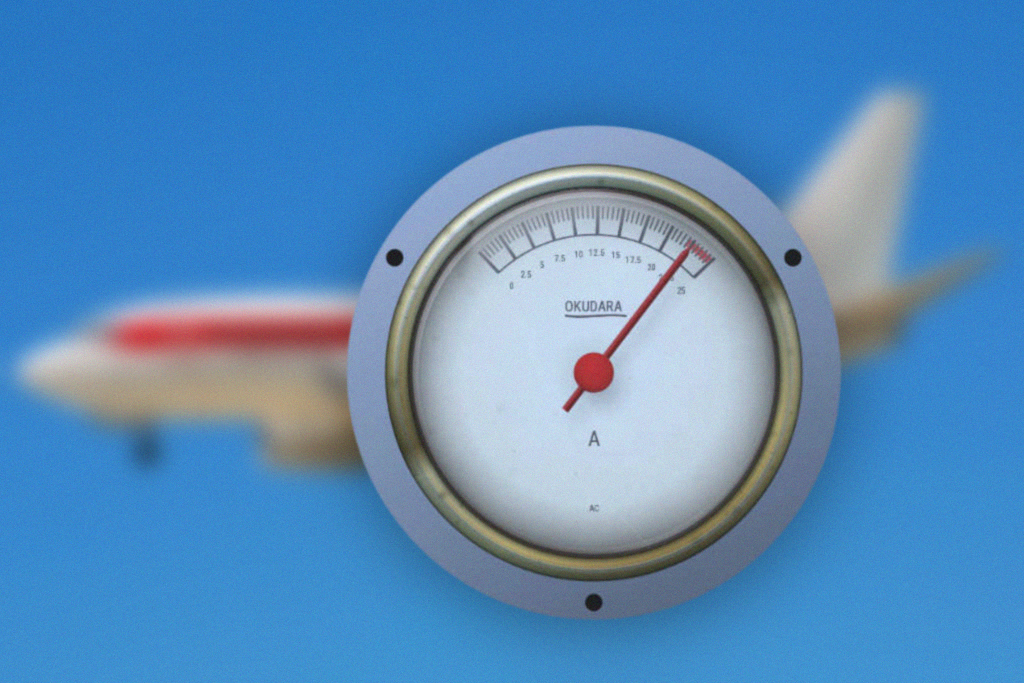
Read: {"value": 22.5, "unit": "A"}
